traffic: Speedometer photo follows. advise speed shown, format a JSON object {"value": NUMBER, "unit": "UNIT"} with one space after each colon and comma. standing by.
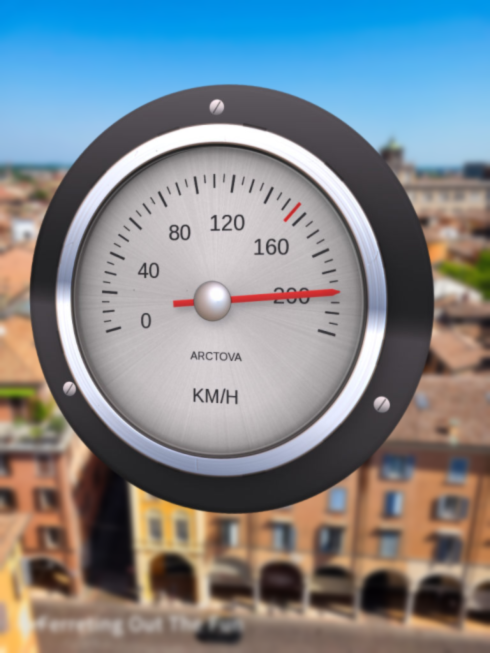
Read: {"value": 200, "unit": "km/h"}
